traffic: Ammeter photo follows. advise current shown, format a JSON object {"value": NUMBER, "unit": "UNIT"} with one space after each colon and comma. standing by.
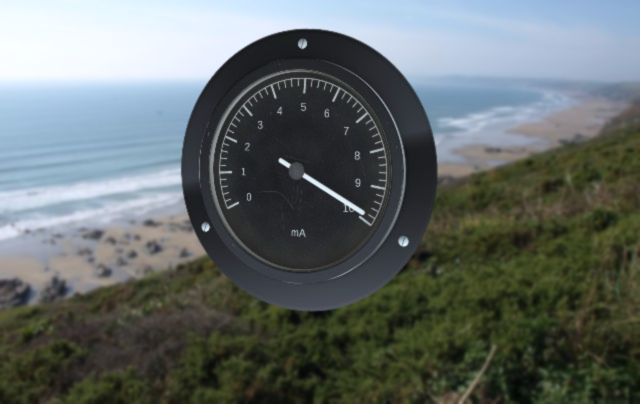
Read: {"value": 9.8, "unit": "mA"}
